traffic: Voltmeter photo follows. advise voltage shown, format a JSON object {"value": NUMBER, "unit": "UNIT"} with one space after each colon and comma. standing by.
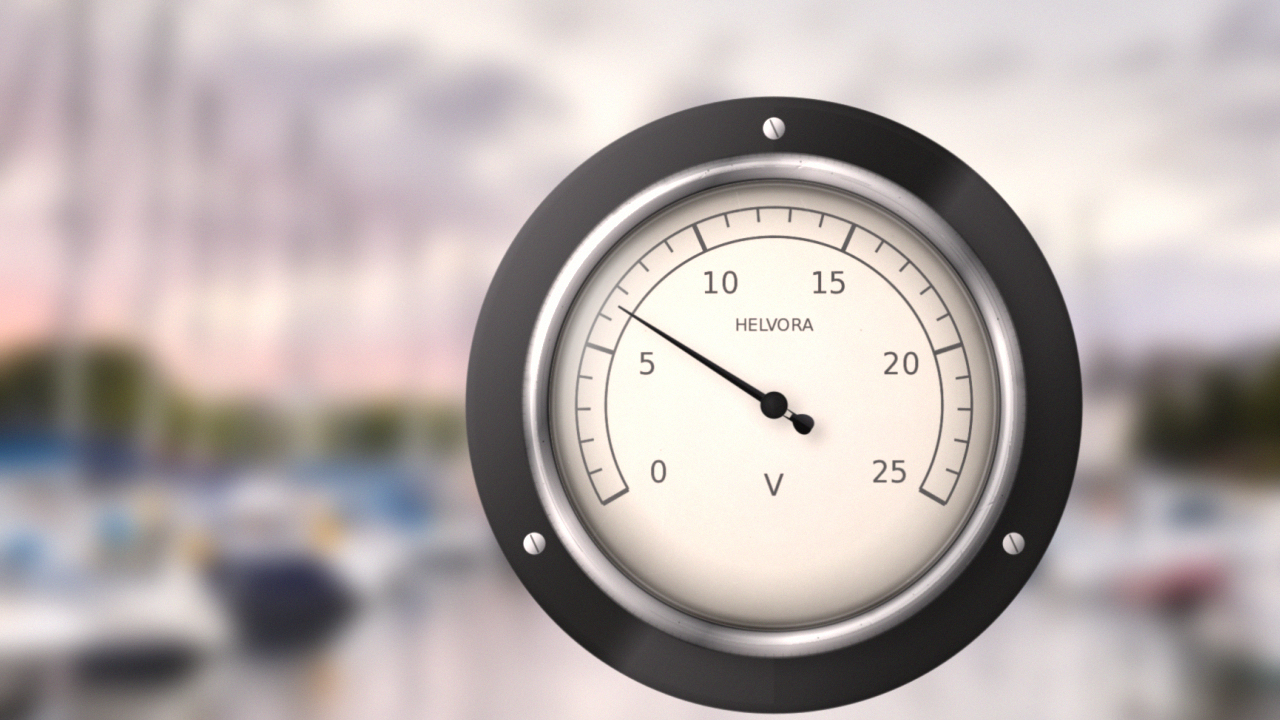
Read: {"value": 6.5, "unit": "V"}
